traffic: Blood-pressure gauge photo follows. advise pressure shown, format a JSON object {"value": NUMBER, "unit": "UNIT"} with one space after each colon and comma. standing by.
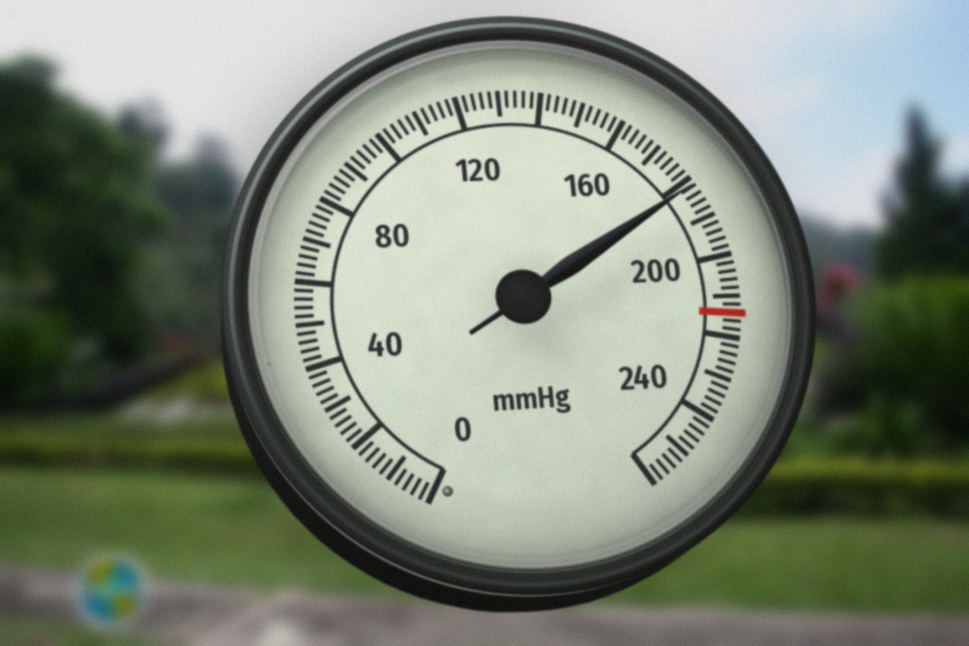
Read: {"value": 182, "unit": "mmHg"}
